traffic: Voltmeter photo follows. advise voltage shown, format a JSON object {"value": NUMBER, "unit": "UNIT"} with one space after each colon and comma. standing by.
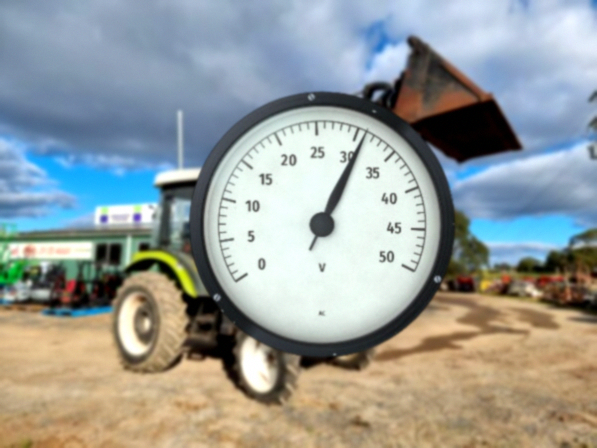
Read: {"value": 31, "unit": "V"}
